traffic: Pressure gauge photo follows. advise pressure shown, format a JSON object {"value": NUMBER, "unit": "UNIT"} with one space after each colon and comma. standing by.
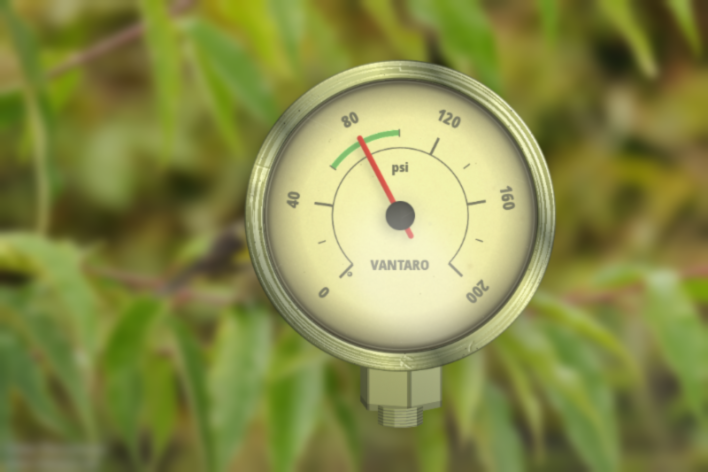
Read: {"value": 80, "unit": "psi"}
